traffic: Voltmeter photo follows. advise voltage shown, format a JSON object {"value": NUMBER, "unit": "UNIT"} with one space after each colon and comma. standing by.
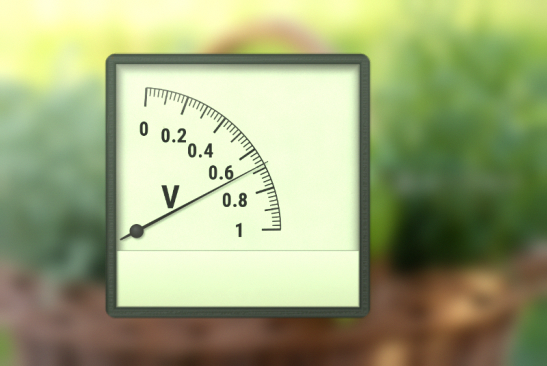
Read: {"value": 0.68, "unit": "V"}
